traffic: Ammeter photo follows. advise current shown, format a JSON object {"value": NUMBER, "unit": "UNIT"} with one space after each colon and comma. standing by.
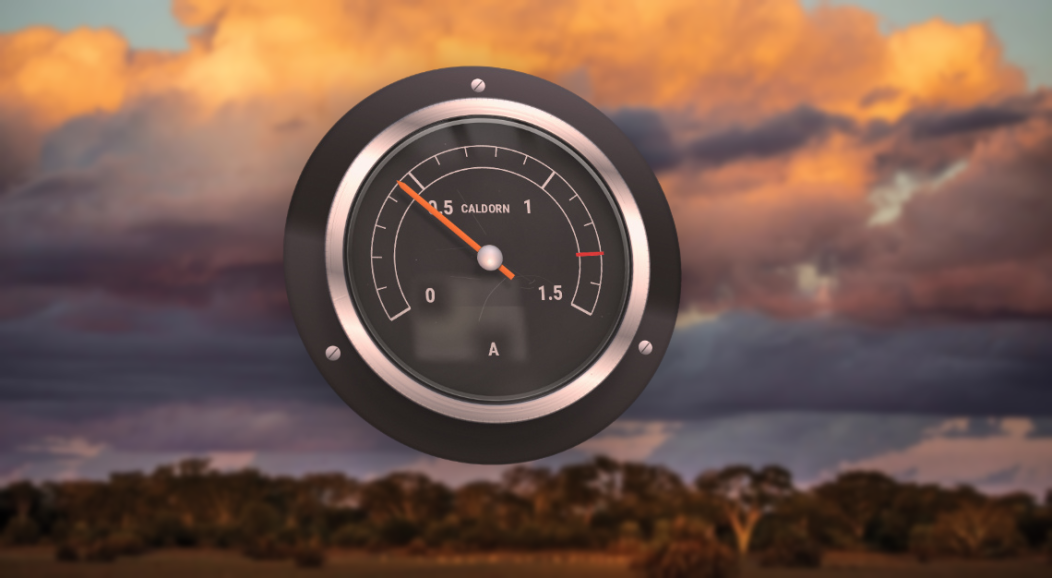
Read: {"value": 0.45, "unit": "A"}
